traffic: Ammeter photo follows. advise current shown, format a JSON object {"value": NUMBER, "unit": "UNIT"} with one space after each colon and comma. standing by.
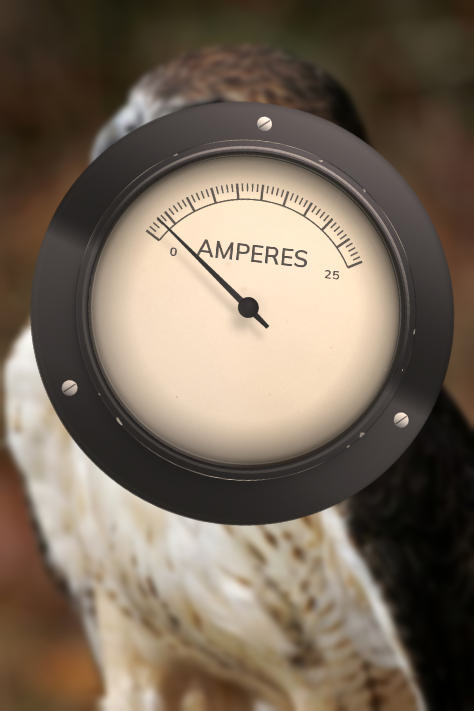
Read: {"value": 1.5, "unit": "A"}
